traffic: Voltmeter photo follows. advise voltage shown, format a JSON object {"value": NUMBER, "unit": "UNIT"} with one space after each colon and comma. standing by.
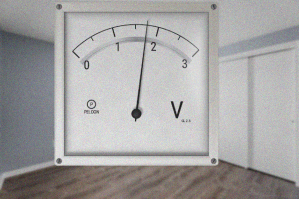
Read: {"value": 1.75, "unit": "V"}
